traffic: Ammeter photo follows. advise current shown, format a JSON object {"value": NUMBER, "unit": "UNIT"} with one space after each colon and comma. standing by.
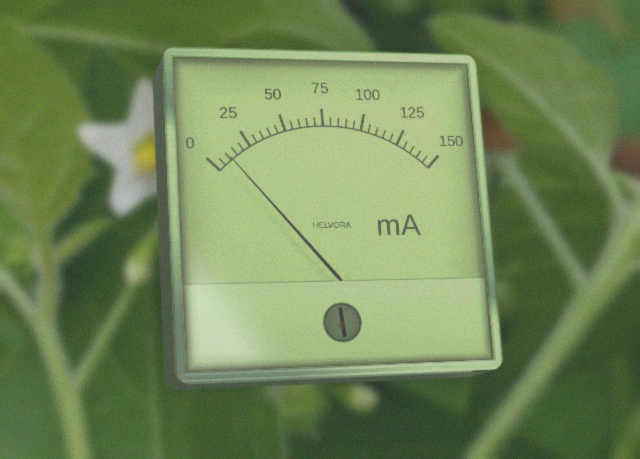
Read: {"value": 10, "unit": "mA"}
